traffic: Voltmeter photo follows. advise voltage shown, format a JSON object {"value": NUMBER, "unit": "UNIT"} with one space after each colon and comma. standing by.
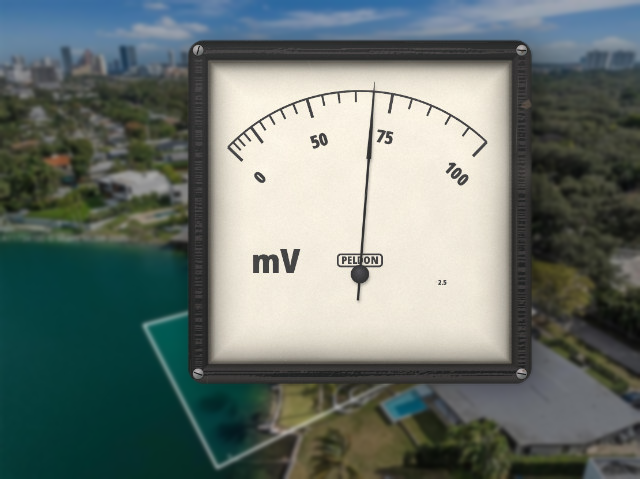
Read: {"value": 70, "unit": "mV"}
